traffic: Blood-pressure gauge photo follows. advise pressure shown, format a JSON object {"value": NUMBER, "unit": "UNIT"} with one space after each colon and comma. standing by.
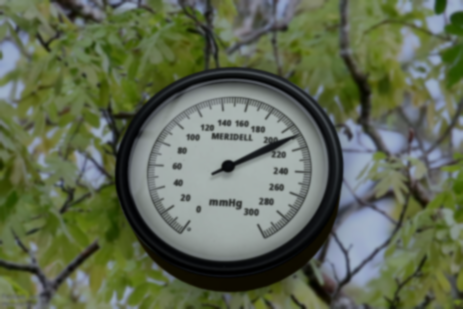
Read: {"value": 210, "unit": "mmHg"}
